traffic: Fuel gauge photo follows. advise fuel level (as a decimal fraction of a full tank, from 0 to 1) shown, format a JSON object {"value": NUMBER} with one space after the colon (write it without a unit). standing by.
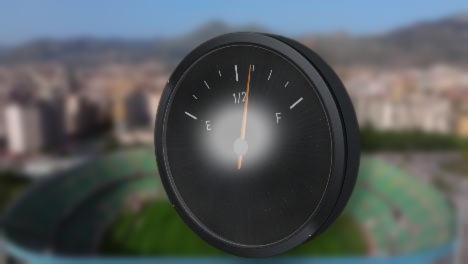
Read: {"value": 0.625}
